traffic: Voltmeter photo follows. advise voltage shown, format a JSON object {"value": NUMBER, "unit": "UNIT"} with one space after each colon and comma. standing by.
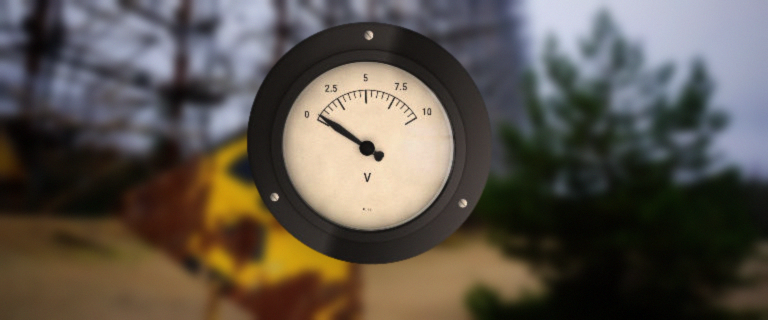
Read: {"value": 0.5, "unit": "V"}
